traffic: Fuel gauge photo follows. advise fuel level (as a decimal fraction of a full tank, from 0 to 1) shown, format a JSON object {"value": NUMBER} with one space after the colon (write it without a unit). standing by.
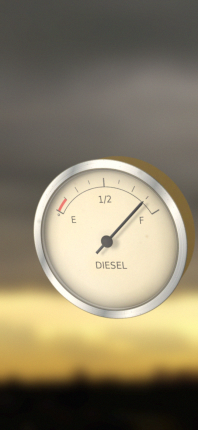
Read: {"value": 0.875}
